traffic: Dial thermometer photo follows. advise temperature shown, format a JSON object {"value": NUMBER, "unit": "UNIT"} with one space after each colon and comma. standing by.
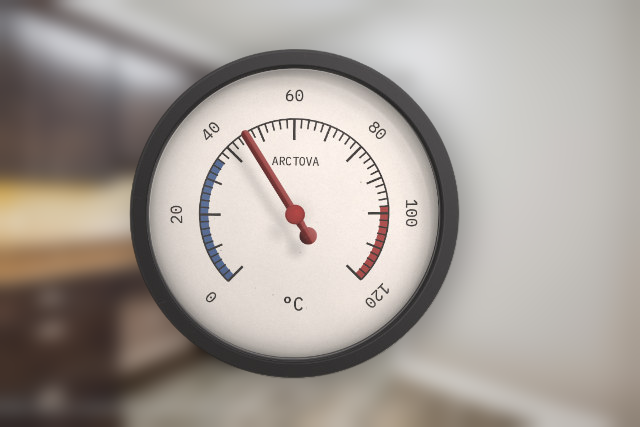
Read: {"value": 46, "unit": "°C"}
